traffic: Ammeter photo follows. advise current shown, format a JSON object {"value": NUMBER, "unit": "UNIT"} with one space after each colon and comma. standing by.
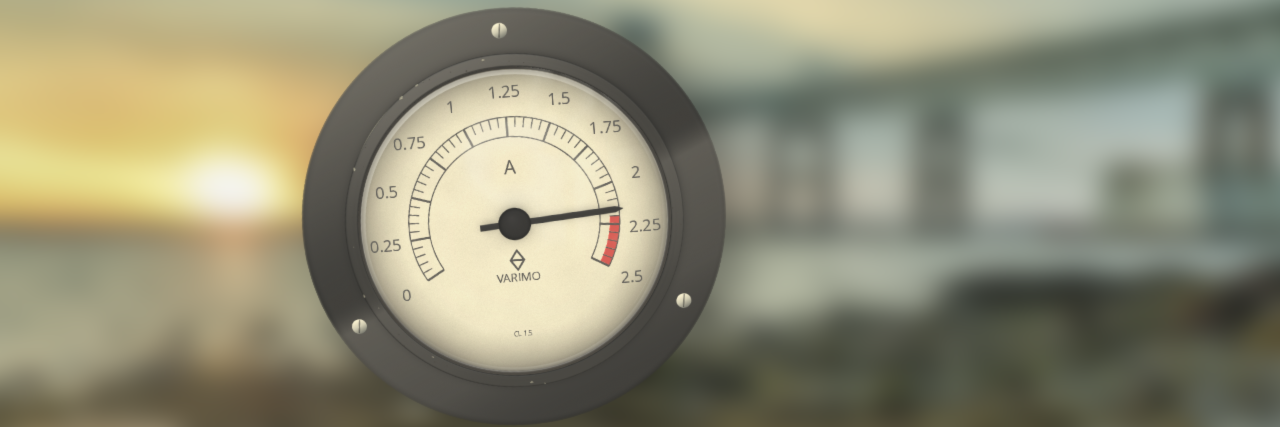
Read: {"value": 2.15, "unit": "A"}
